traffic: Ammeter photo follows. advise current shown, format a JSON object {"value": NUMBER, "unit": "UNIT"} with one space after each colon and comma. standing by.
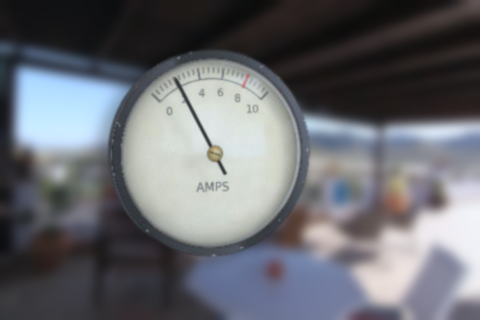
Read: {"value": 2, "unit": "A"}
